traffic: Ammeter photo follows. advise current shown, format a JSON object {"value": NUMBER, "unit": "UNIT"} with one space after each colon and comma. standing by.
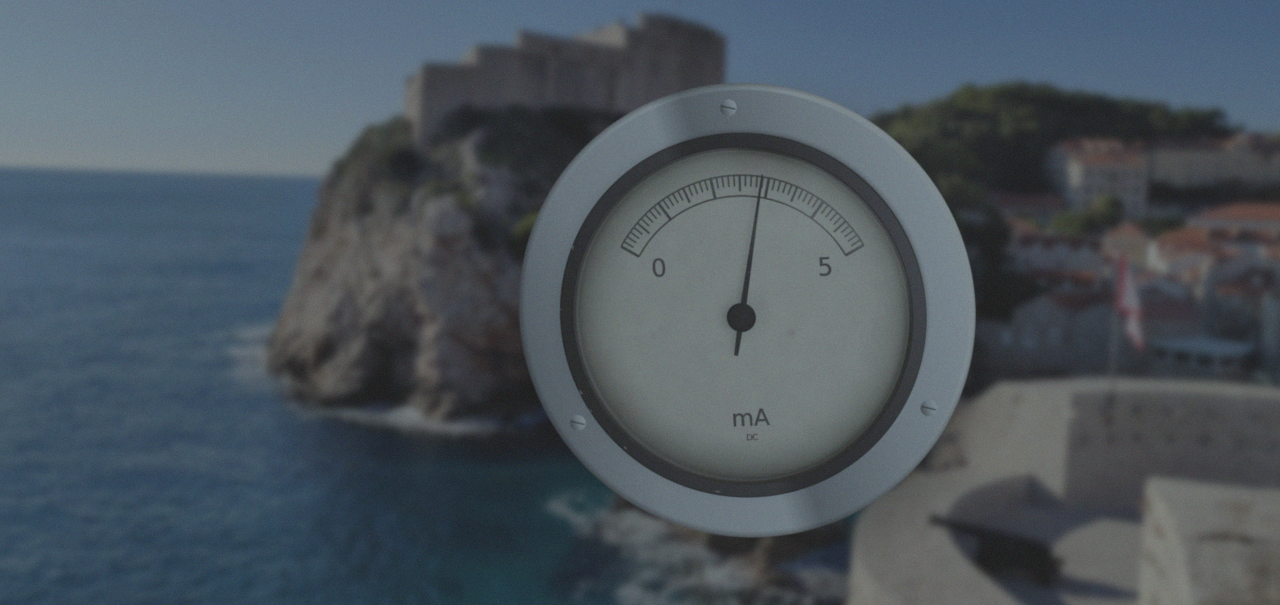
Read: {"value": 2.9, "unit": "mA"}
